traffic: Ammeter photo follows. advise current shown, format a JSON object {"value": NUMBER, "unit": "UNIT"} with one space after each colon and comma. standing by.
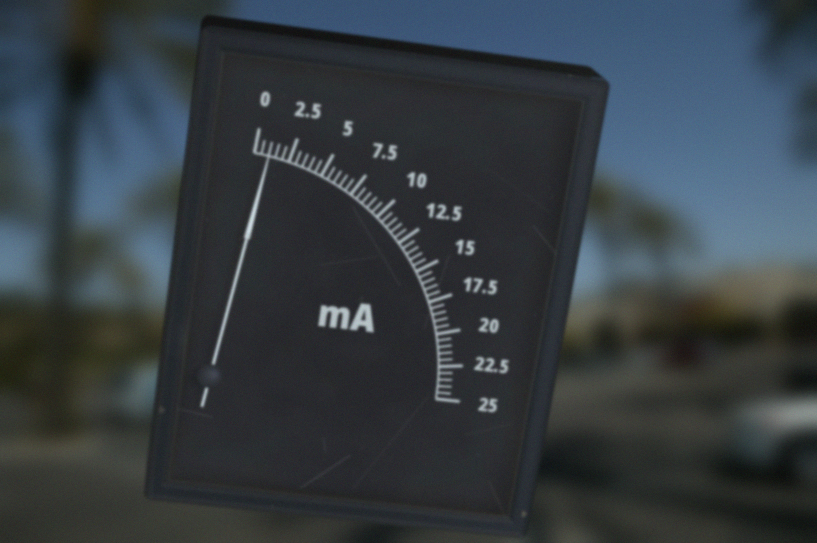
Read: {"value": 1, "unit": "mA"}
